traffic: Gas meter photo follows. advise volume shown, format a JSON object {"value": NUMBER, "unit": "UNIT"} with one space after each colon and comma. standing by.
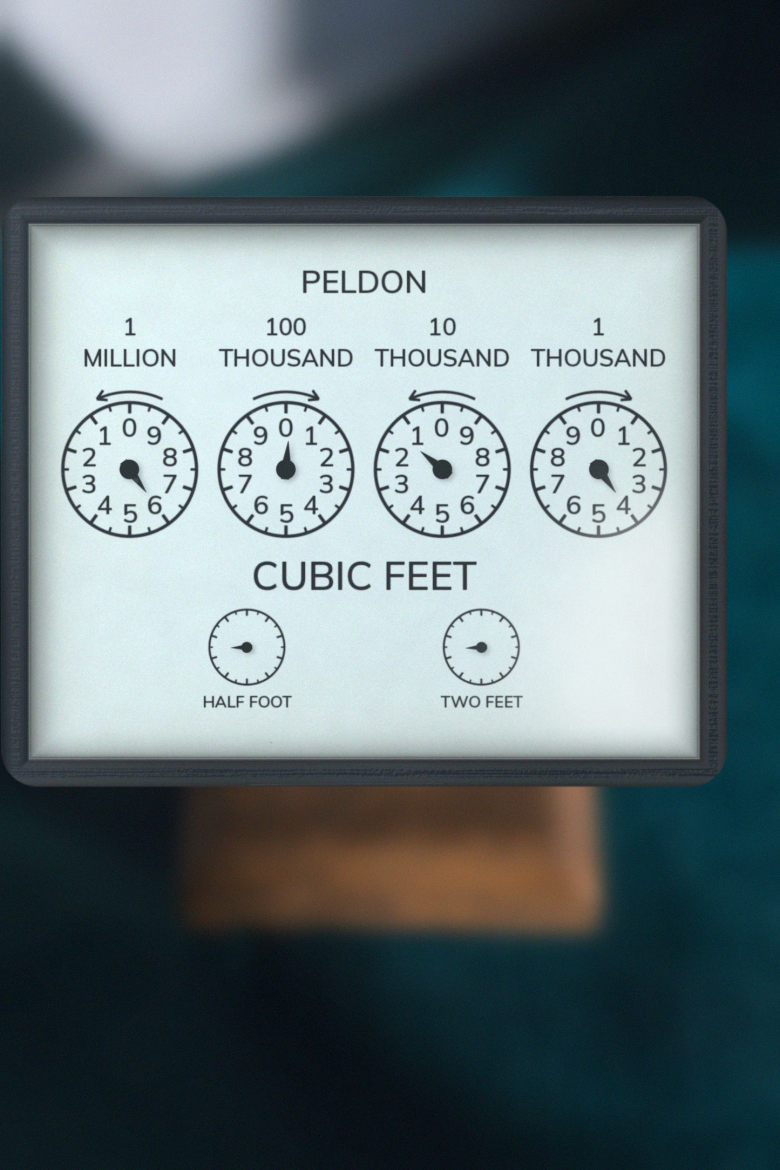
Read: {"value": 601400, "unit": "ft³"}
